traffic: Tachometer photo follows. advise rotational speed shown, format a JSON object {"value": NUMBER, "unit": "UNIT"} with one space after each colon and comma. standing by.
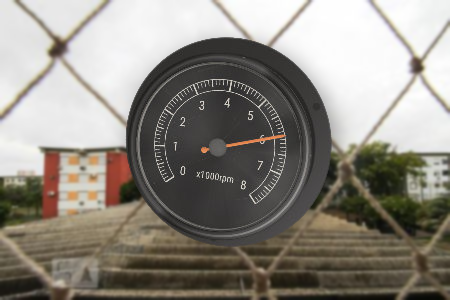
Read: {"value": 6000, "unit": "rpm"}
